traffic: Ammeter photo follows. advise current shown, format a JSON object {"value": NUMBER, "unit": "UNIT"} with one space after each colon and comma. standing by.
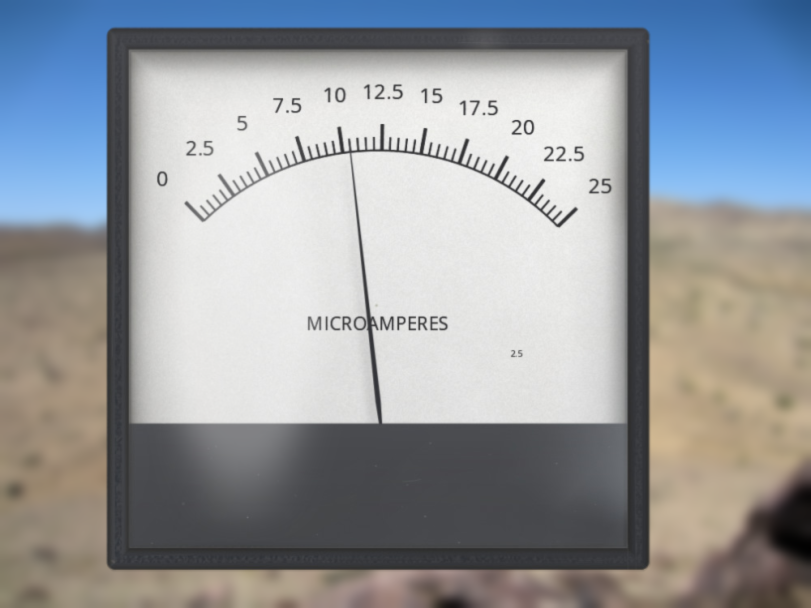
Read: {"value": 10.5, "unit": "µA"}
